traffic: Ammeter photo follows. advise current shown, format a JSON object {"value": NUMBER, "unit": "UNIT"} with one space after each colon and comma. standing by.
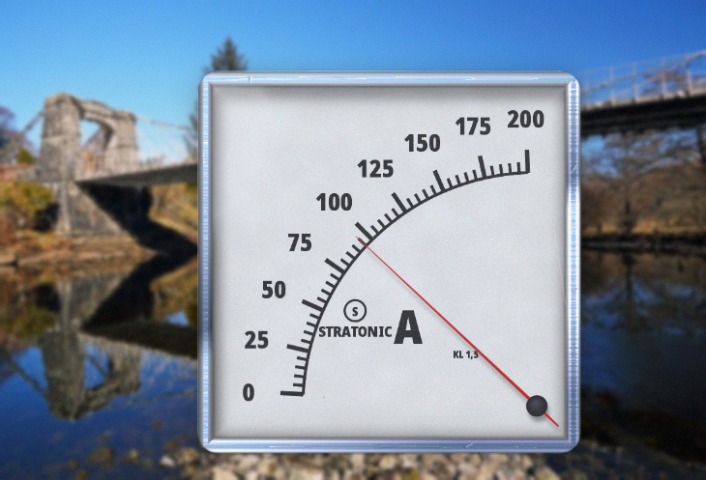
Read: {"value": 95, "unit": "A"}
